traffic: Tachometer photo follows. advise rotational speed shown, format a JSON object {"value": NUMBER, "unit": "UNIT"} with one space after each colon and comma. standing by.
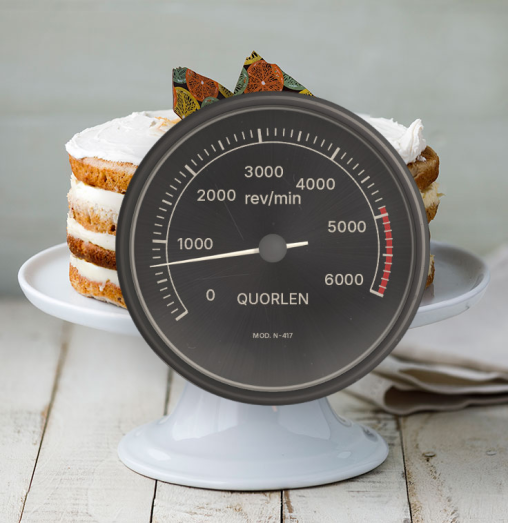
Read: {"value": 700, "unit": "rpm"}
